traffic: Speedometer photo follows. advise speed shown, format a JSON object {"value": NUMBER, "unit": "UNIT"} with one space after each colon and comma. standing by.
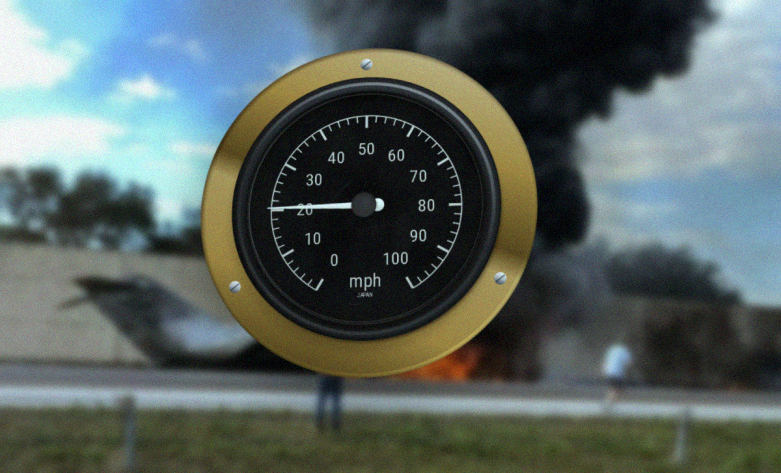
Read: {"value": 20, "unit": "mph"}
